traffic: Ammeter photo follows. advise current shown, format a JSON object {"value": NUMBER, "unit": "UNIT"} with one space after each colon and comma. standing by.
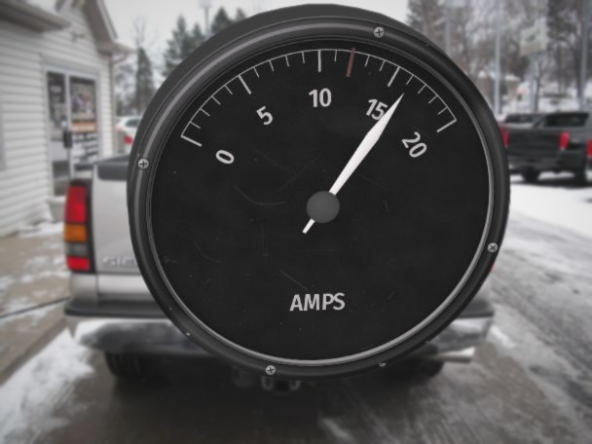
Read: {"value": 16, "unit": "A"}
